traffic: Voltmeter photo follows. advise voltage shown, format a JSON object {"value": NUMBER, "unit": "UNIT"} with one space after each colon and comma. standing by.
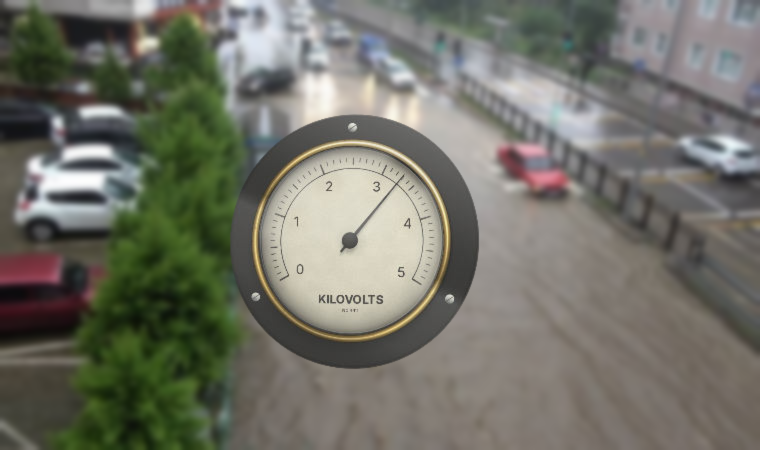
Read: {"value": 3.3, "unit": "kV"}
